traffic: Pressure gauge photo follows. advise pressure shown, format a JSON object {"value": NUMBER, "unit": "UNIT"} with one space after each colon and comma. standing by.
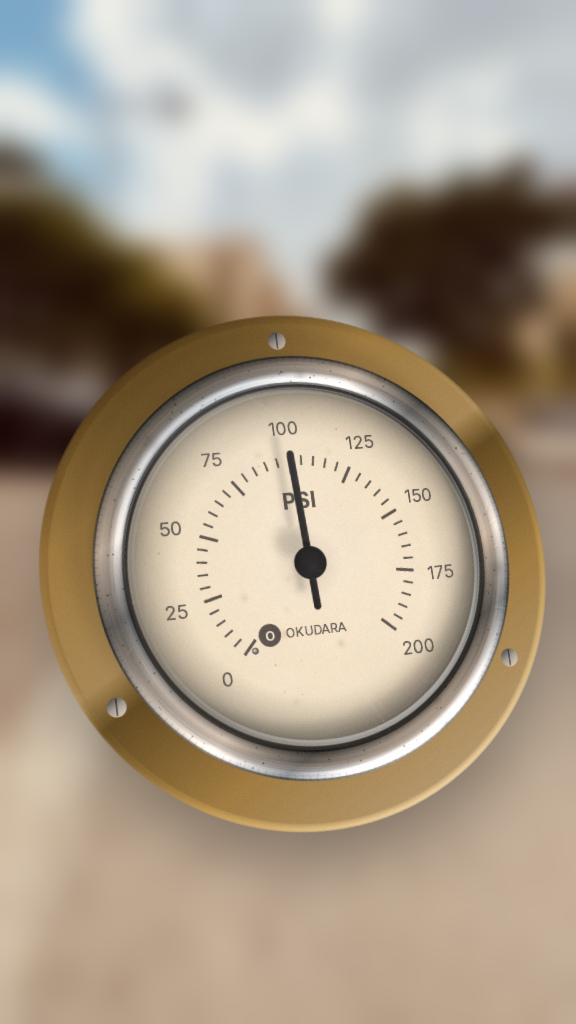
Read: {"value": 100, "unit": "psi"}
